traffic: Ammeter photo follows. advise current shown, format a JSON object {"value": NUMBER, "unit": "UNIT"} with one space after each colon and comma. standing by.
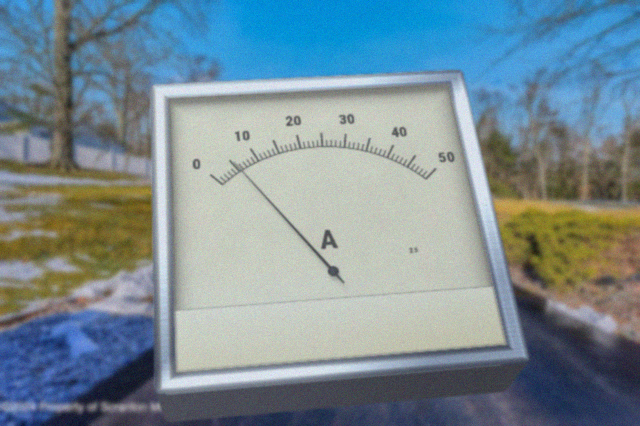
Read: {"value": 5, "unit": "A"}
